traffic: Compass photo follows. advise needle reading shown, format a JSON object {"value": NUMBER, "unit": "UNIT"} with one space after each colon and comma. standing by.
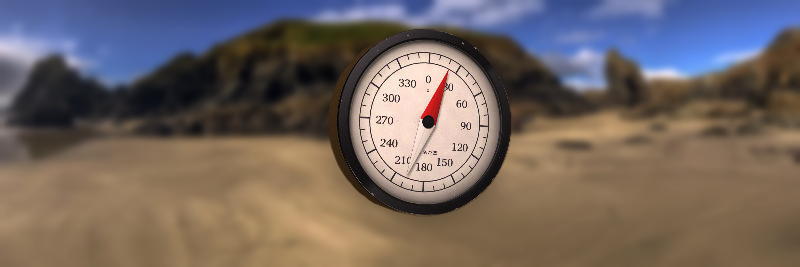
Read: {"value": 20, "unit": "°"}
